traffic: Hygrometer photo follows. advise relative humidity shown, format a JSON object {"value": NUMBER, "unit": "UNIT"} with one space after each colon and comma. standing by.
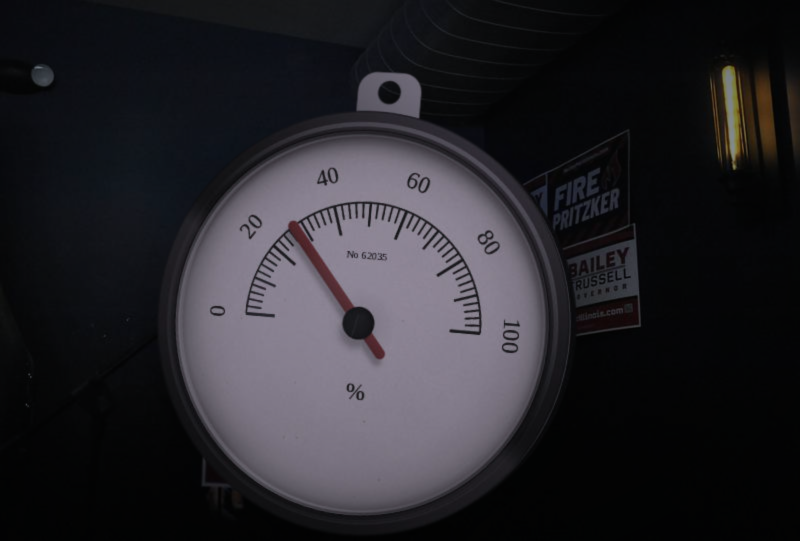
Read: {"value": 28, "unit": "%"}
